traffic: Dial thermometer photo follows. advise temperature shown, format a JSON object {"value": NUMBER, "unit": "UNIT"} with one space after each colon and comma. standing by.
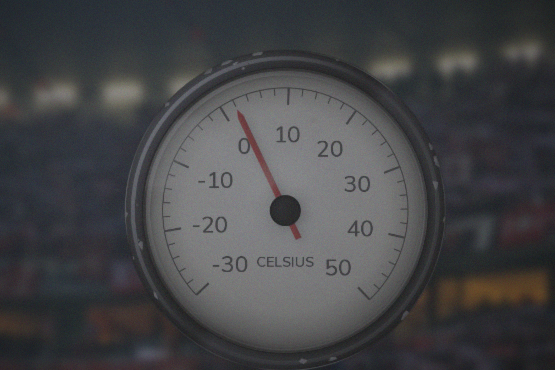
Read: {"value": 2, "unit": "°C"}
